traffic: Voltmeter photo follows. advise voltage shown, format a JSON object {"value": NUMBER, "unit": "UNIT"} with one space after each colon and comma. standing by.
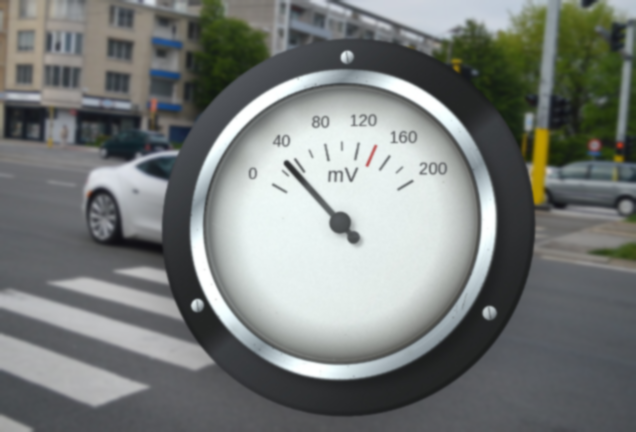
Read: {"value": 30, "unit": "mV"}
